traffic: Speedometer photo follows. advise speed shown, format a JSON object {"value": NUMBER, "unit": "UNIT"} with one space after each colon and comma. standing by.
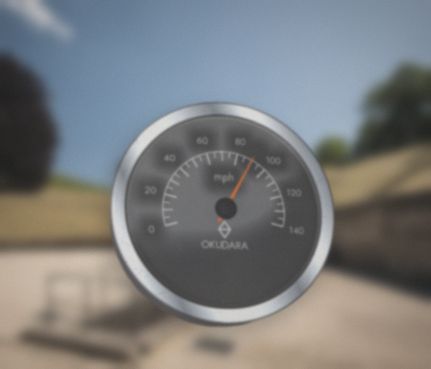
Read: {"value": 90, "unit": "mph"}
